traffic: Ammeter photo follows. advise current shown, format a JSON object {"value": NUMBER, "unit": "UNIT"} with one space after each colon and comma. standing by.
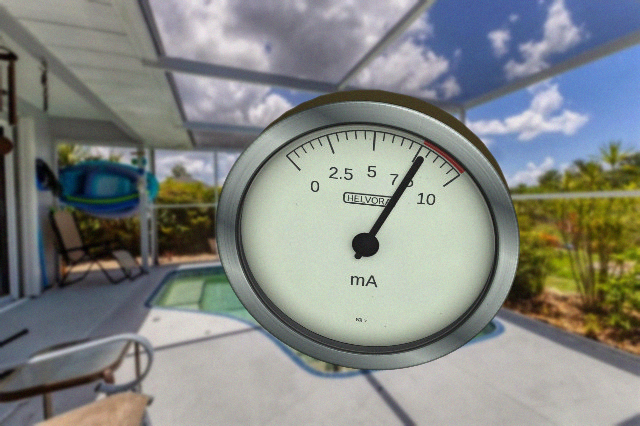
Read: {"value": 7.75, "unit": "mA"}
